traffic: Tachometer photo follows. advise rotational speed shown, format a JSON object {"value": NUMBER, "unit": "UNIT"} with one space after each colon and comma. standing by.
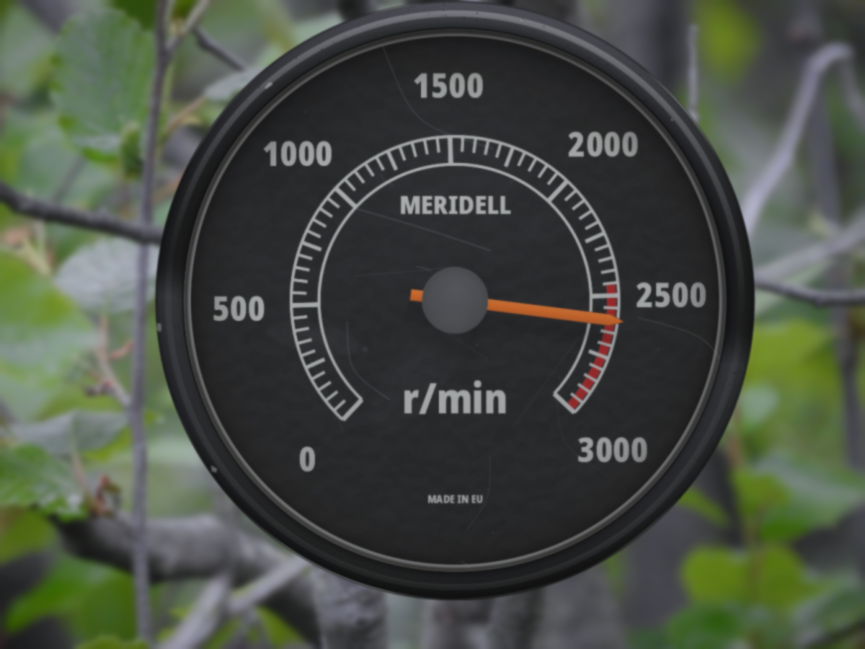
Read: {"value": 2600, "unit": "rpm"}
